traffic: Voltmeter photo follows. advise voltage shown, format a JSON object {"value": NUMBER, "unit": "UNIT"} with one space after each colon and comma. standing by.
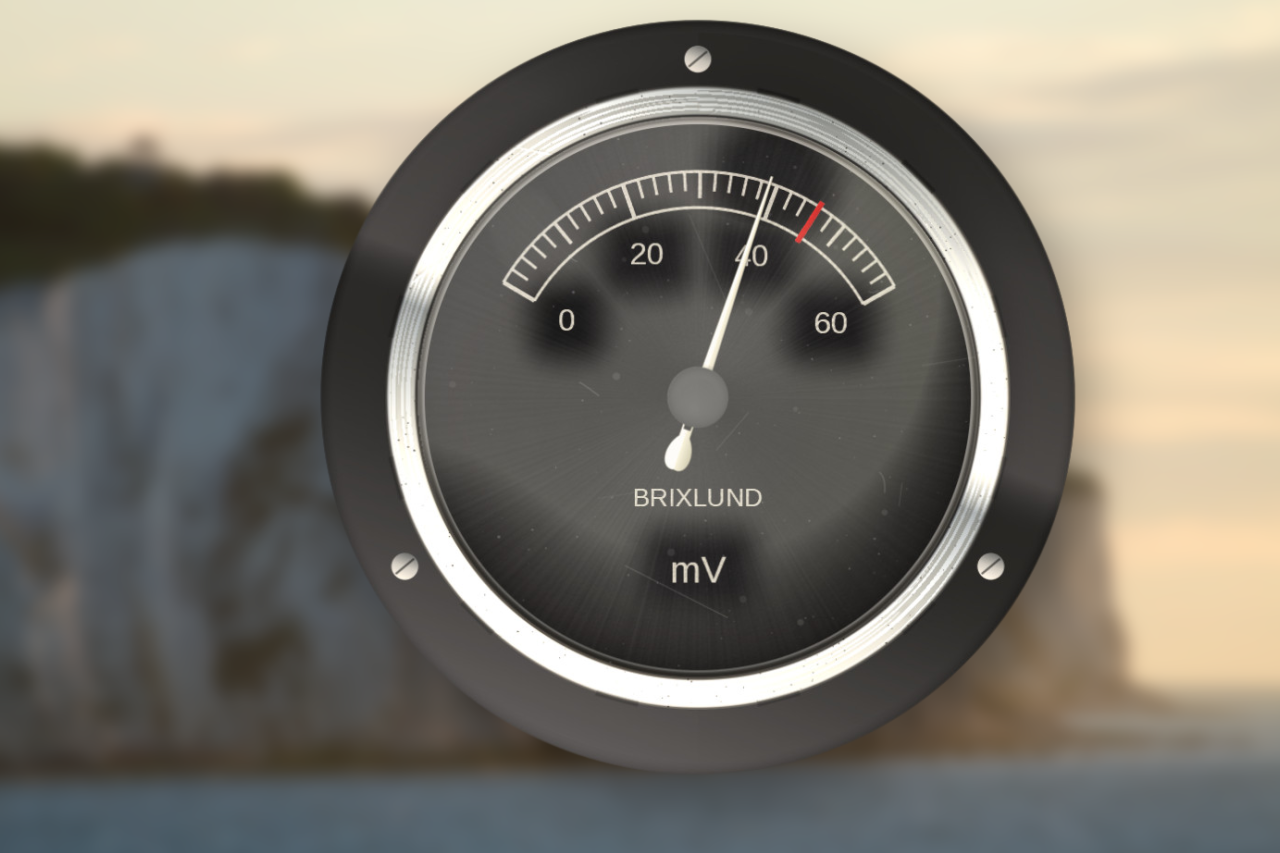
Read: {"value": 39, "unit": "mV"}
